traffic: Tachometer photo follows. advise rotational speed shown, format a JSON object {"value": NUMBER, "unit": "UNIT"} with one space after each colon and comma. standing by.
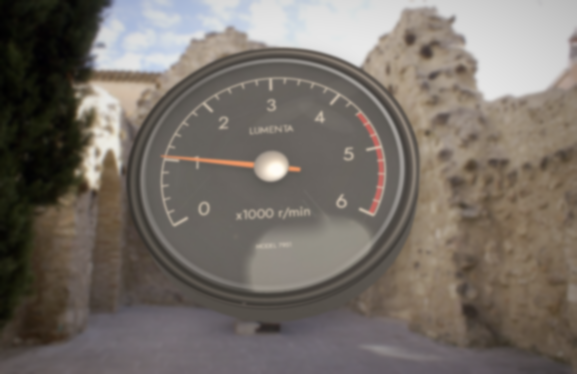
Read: {"value": 1000, "unit": "rpm"}
